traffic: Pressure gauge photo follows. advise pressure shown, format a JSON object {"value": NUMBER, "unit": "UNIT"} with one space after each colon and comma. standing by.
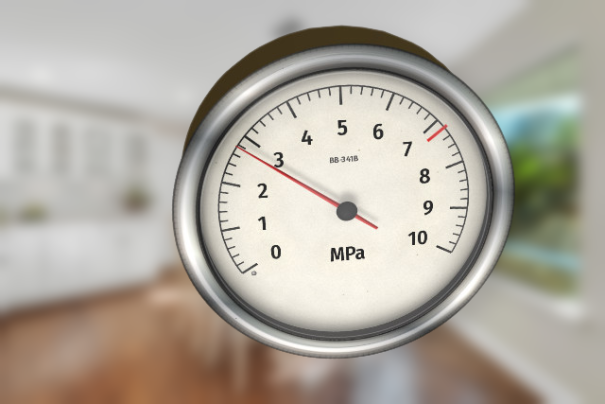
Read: {"value": 2.8, "unit": "MPa"}
